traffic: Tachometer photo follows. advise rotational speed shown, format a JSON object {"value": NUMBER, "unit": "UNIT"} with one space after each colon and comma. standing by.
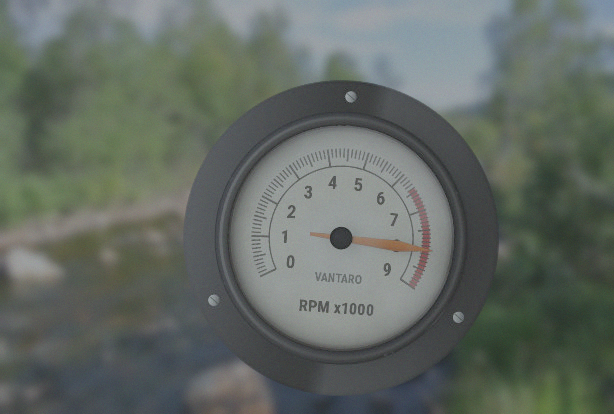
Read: {"value": 8000, "unit": "rpm"}
